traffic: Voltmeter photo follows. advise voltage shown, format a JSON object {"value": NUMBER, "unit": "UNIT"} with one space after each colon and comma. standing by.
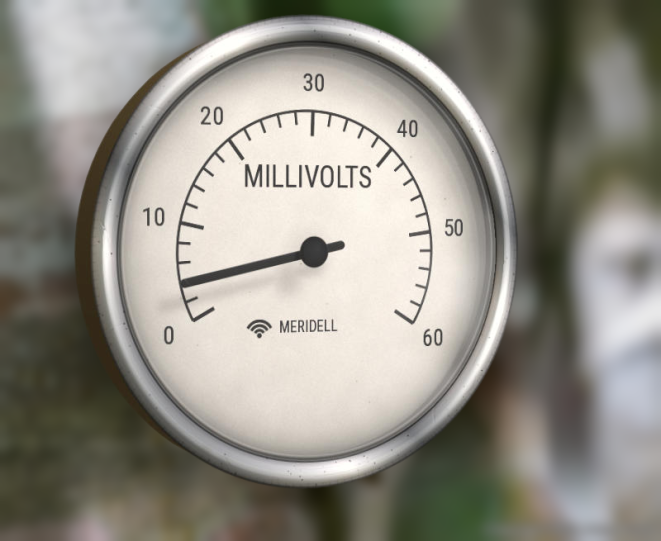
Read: {"value": 4, "unit": "mV"}
